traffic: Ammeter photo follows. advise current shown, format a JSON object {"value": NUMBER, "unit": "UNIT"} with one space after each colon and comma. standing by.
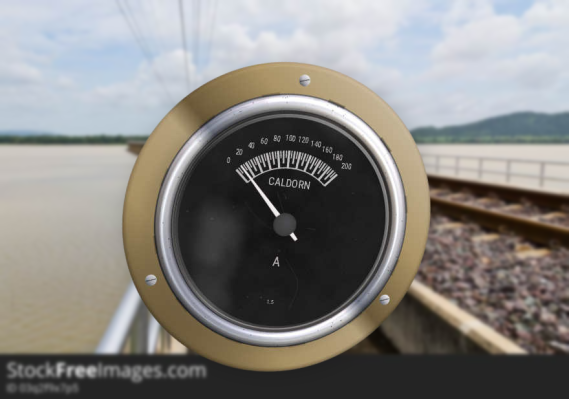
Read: {"value": 10, "unit": "A"}
